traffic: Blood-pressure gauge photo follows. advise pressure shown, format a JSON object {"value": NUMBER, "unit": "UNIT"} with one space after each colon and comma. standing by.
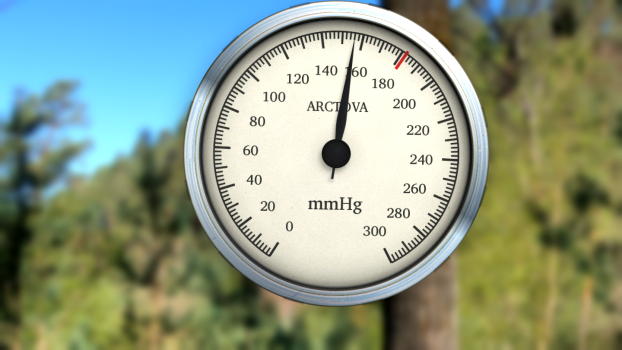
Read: {"value": 156, "unit": "mmHg"}
